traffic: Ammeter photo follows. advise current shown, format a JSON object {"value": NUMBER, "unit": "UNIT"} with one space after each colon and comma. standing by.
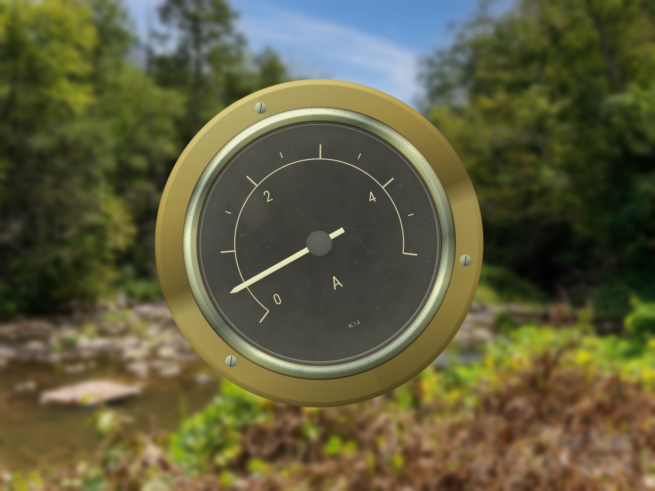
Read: {"value": 0.5, "unit": "A"}
